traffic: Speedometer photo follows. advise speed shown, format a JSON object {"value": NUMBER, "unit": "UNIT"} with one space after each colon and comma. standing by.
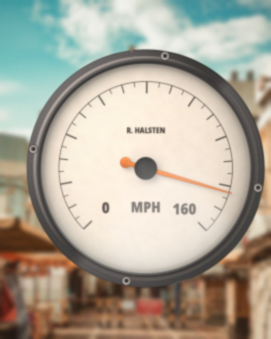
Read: {"value": 142.5, "unit": "mph"}
